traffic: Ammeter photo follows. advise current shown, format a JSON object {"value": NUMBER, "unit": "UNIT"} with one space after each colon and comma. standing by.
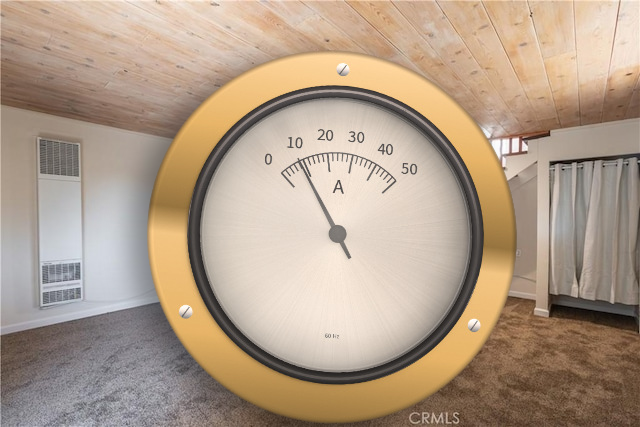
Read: {"value": 8, "unit": "A"}
